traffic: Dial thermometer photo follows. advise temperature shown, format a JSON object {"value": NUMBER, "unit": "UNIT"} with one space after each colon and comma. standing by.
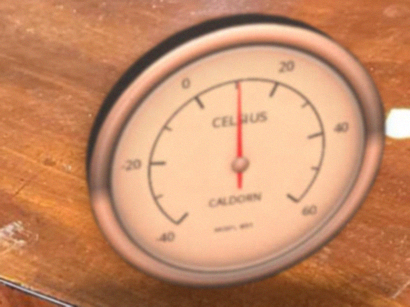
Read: {"value": 10, "unit": "°C"}
